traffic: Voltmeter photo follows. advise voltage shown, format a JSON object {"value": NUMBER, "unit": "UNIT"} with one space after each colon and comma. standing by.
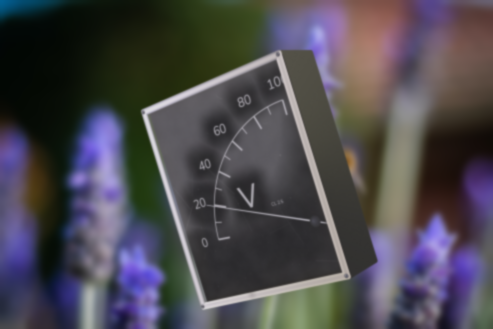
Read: {"value": 20, "unit": "V"}
